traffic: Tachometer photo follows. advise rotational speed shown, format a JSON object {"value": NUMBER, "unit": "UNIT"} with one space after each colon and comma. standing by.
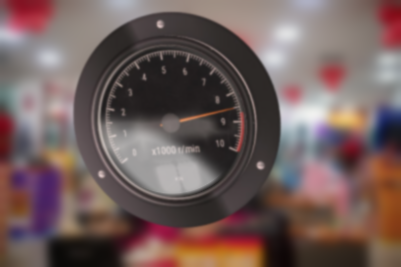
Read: {"value": 8500, "unit": "rpm"}
